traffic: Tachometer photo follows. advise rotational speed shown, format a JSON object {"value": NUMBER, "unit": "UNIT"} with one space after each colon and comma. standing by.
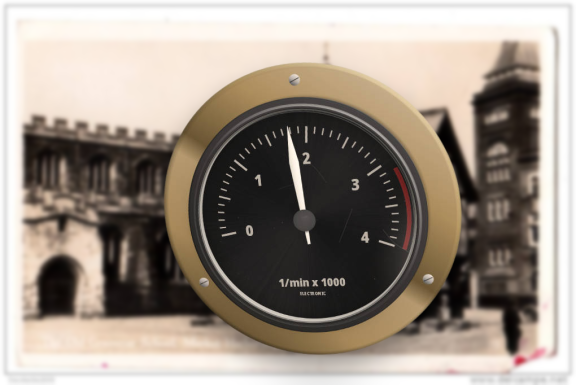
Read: {"value": 1800, "unit": "rpm"}
